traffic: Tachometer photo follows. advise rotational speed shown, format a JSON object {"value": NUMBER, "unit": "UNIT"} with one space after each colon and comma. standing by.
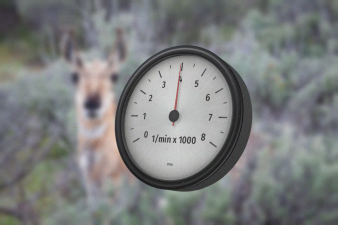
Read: {"value": 4000, "unit": "rpm"}
